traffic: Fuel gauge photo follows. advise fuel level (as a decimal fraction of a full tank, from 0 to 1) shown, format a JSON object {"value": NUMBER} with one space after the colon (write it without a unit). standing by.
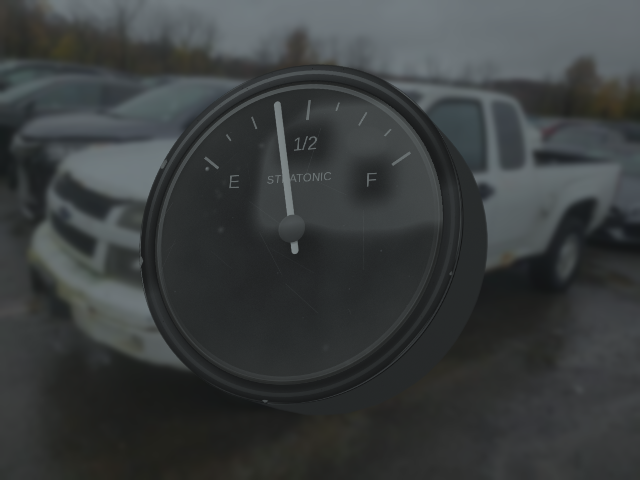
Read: {"value": 0.375}
